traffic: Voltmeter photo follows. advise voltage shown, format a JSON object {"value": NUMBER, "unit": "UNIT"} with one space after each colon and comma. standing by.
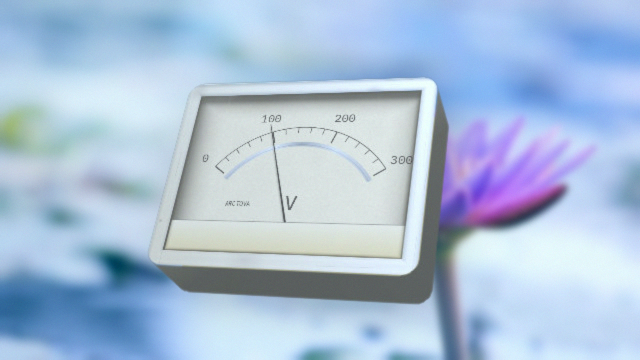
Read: {"value": 100, "unit": "V"}
